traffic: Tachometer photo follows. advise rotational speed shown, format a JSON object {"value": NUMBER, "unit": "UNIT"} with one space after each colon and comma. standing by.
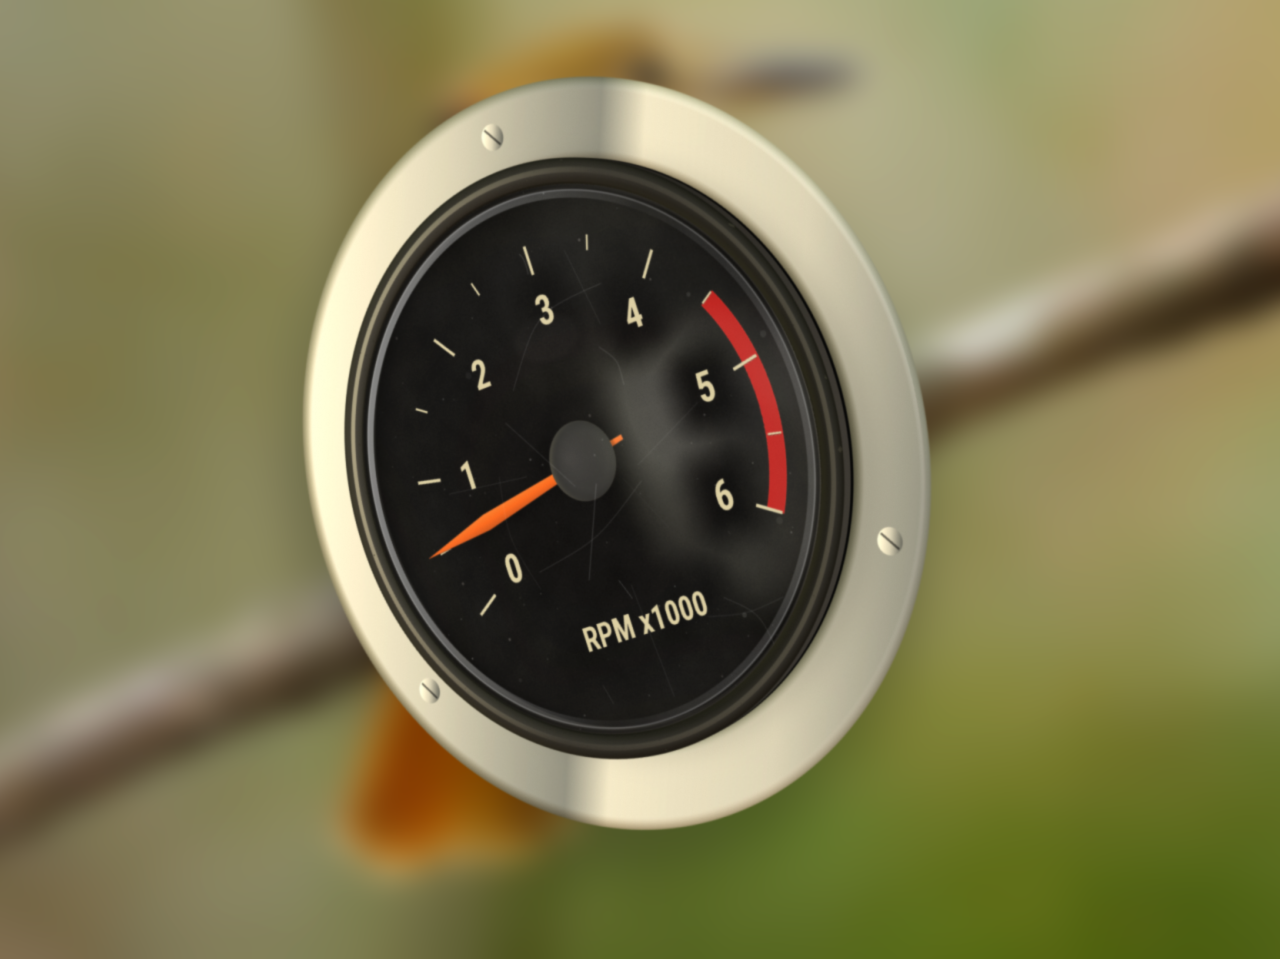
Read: {"value": 500, "unit": "rpm"}
